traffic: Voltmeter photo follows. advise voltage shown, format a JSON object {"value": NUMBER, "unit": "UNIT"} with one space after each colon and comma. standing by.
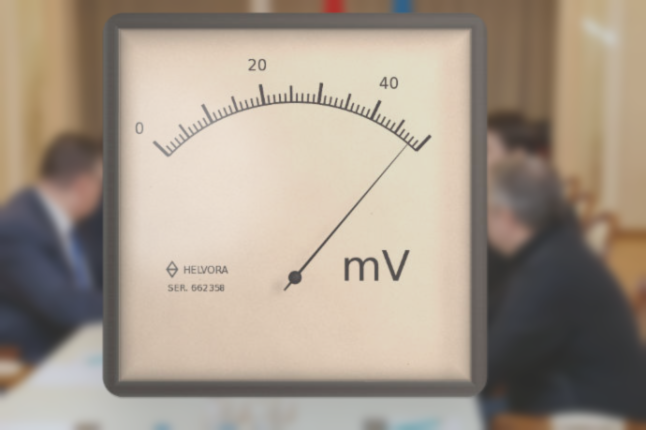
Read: {"value": 48, "unit": "mV"}
